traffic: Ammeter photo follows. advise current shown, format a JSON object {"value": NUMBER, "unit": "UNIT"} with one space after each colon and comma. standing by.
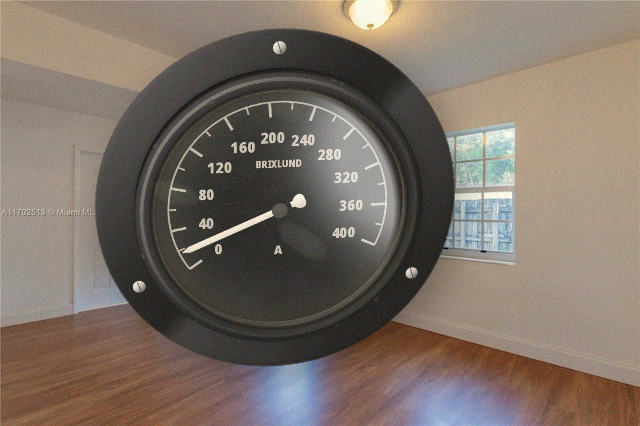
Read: {"value": 20, "unit": "A"}
